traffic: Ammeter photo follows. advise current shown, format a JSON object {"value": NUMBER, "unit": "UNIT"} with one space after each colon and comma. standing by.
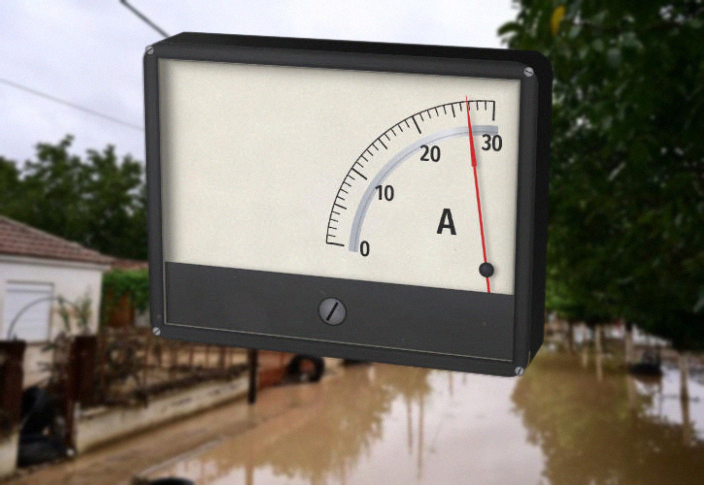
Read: {"value": 27, "unit": "A"}
